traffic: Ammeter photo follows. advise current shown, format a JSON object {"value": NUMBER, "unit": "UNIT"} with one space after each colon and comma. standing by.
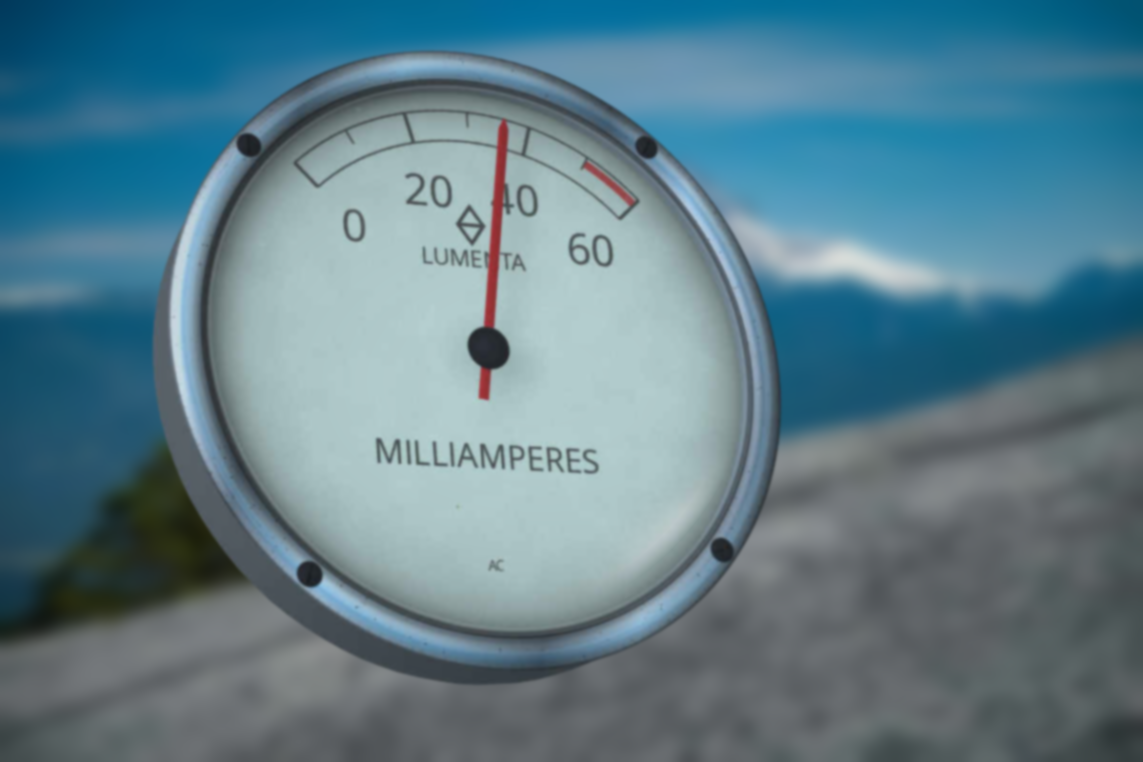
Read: {"value": 35, "unit": "mA"}
